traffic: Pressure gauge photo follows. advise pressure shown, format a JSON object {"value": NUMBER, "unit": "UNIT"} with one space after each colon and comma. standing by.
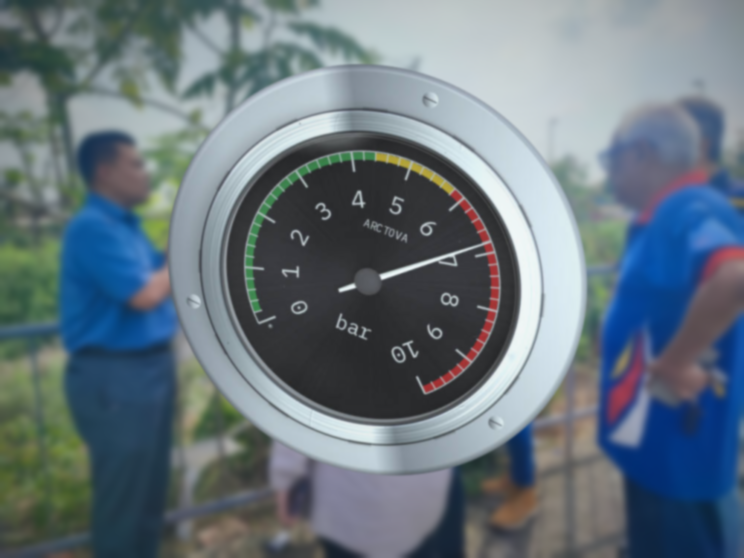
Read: {"value": 6.8, "unit": "bar"}
